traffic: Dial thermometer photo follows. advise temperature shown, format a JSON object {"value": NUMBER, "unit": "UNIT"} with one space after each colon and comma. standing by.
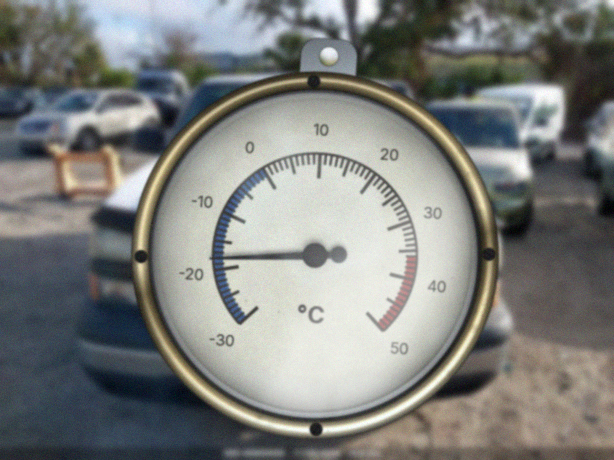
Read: {"value": -18, "unit": "°C"}
